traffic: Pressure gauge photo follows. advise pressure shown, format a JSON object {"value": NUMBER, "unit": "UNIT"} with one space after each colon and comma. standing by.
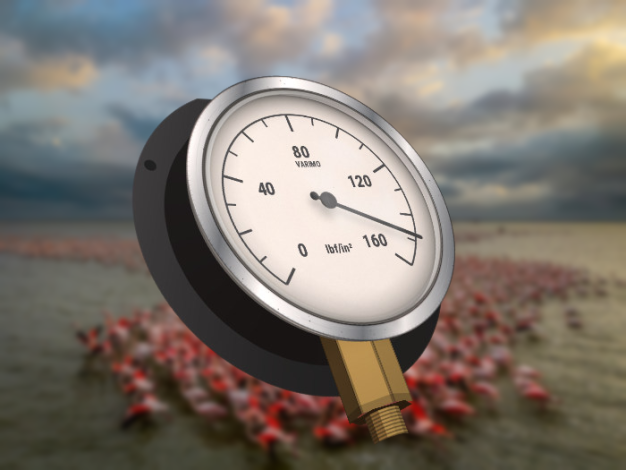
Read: {"value": 150, "unit": "psi"}
